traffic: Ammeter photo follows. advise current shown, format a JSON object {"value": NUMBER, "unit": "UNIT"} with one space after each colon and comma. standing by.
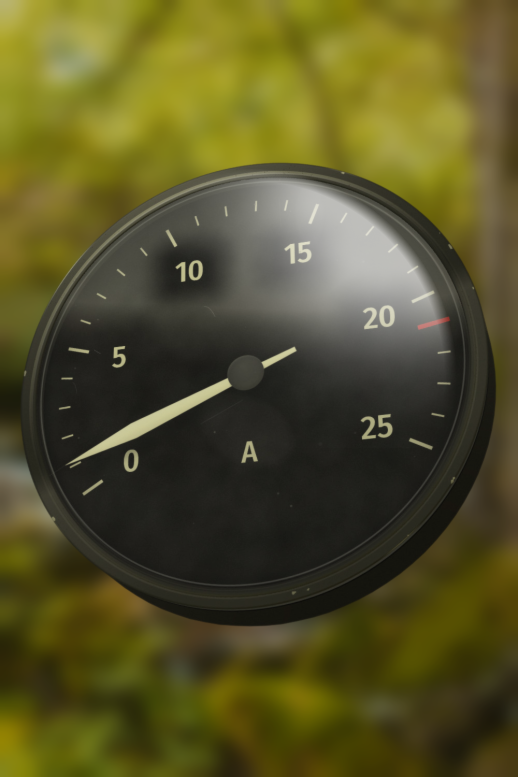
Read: {"value": 1, "unit": "A"}
